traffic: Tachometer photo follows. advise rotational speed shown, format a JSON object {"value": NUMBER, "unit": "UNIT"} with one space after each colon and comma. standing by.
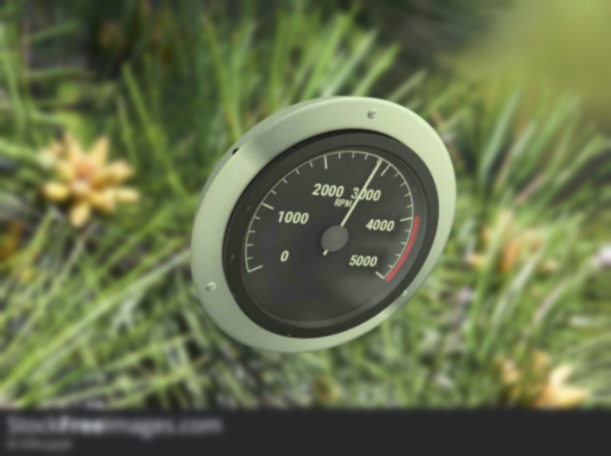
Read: {"value": 2800, "unit": "rpm"}
